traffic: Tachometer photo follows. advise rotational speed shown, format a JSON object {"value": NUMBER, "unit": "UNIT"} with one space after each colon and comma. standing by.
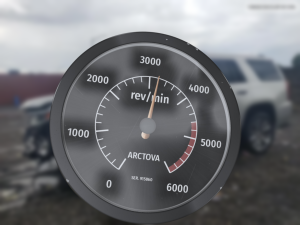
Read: {"value": 3200, "unit": "rpm"}
